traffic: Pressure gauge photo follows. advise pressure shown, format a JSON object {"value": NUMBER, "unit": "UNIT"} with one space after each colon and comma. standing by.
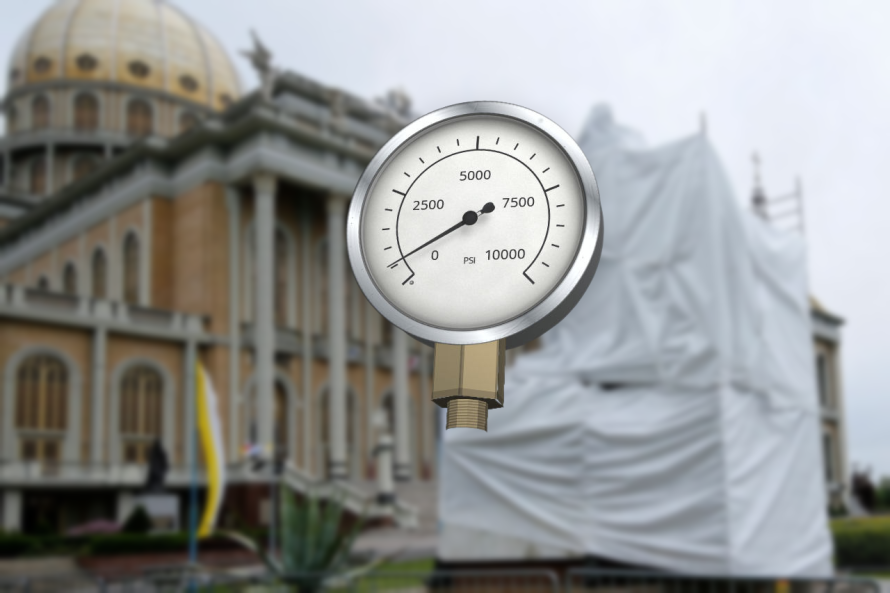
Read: {"value": 500, "unit": "psi"}
